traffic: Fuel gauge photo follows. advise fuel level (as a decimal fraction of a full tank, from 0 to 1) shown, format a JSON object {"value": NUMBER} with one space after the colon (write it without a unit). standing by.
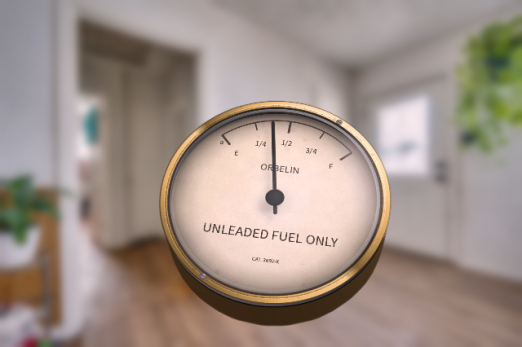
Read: {"value": 0.375}
